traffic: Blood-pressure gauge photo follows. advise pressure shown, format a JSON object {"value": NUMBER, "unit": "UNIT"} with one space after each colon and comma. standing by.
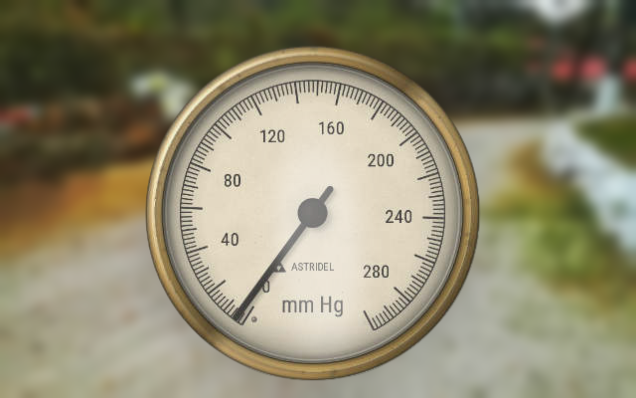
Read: {"value": 4, "unit": "mmHg"}
